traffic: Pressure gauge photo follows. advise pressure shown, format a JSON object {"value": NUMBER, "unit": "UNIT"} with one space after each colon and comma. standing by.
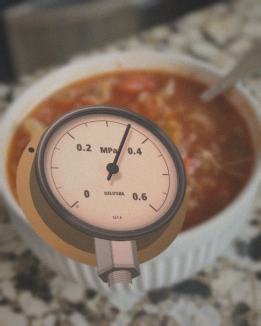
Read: {"value": 0.35, "unit": "MPa"}
